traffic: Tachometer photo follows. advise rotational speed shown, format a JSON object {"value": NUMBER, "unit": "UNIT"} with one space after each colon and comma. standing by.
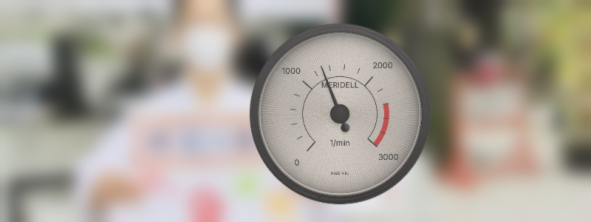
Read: {"value": 1300, "unit": "rpm"}
